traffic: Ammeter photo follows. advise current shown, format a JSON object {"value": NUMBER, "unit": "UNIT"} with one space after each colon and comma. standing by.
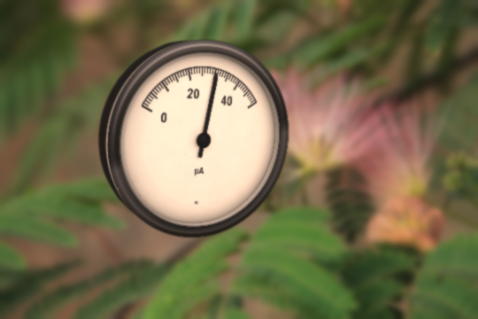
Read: {"value": 30, "unit": "µA"}
